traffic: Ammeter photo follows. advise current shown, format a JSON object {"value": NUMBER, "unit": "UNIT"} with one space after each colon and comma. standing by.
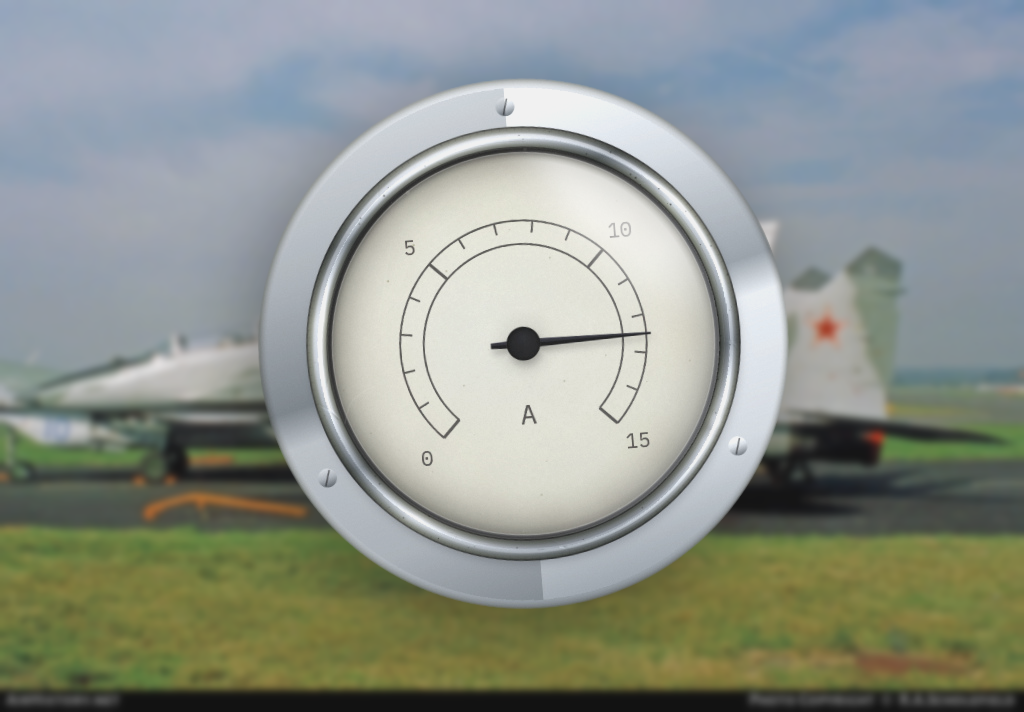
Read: {"value": 12.5, "unit": "A"}
